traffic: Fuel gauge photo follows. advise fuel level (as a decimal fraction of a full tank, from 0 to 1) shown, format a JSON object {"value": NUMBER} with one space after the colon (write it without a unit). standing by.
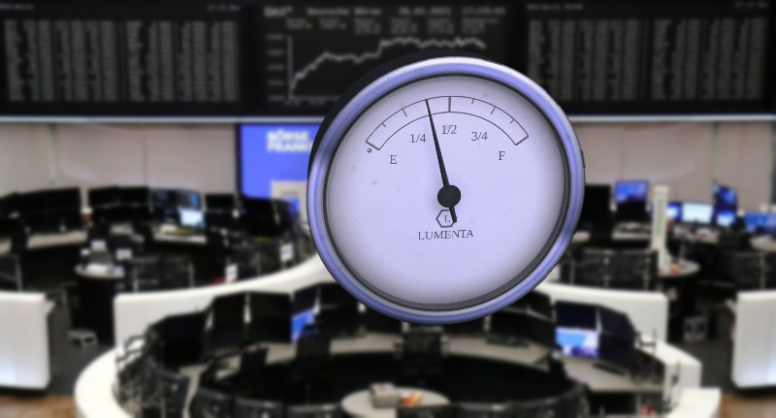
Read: {"value": 0.375}
